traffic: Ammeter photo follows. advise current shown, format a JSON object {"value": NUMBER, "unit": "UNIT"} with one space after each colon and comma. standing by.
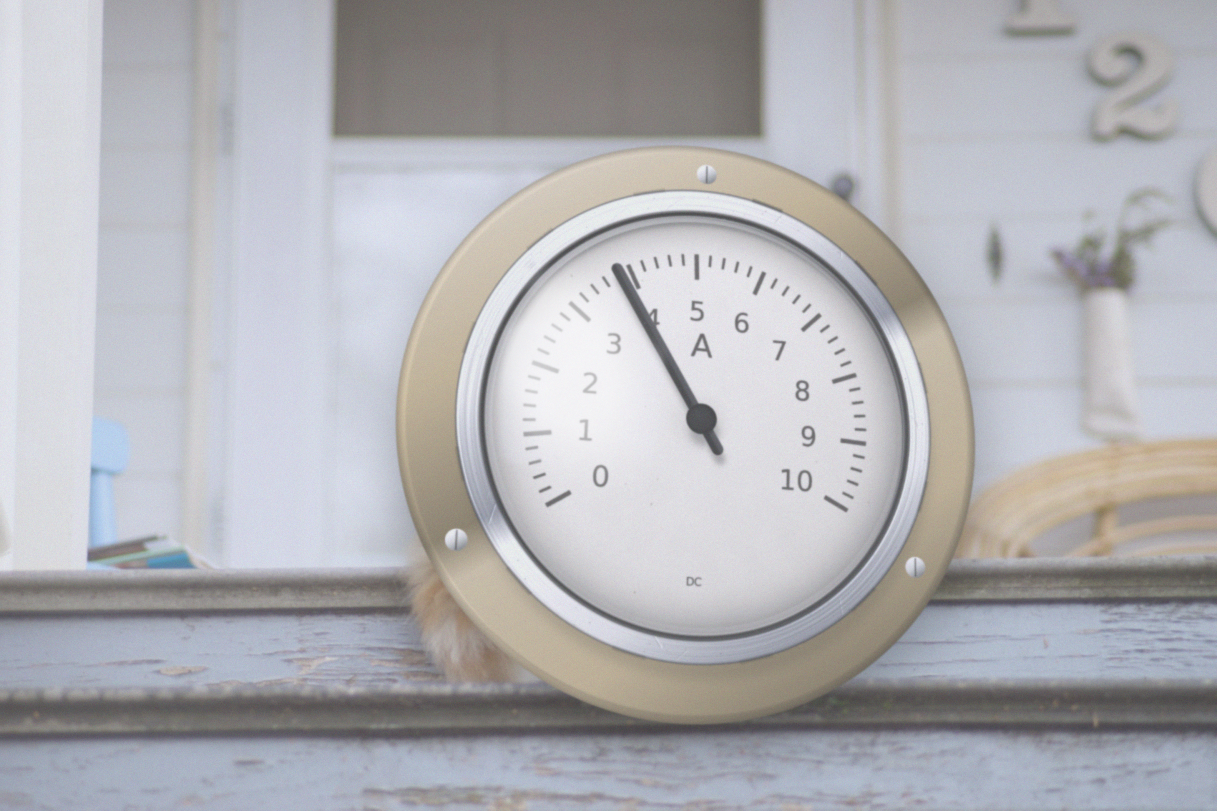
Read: {"value": 3.8, "unit": "A"}
